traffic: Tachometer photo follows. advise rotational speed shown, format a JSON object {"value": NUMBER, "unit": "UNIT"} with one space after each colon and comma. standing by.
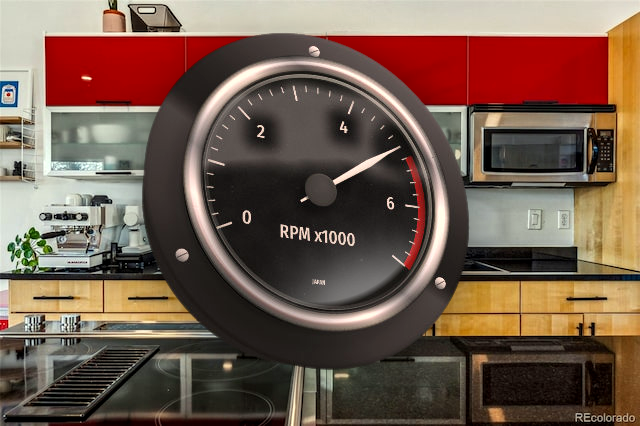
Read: {"value": 5000, "unit": "rpm"}
